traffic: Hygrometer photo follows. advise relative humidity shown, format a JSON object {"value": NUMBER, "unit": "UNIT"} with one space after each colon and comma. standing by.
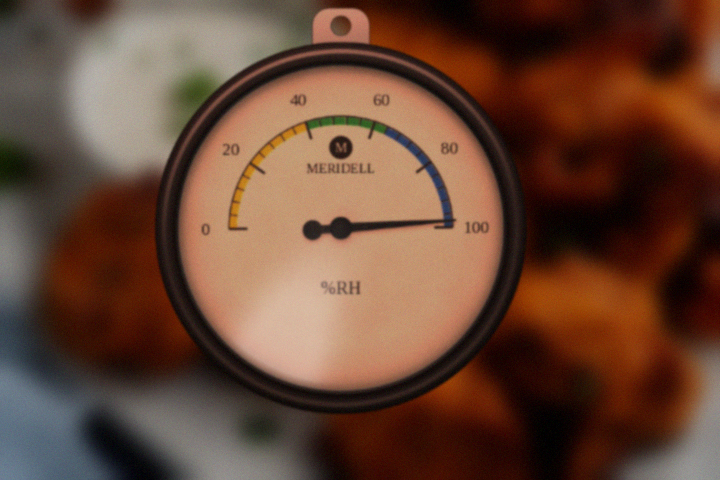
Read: {"value": 98, "unit": "%"}
